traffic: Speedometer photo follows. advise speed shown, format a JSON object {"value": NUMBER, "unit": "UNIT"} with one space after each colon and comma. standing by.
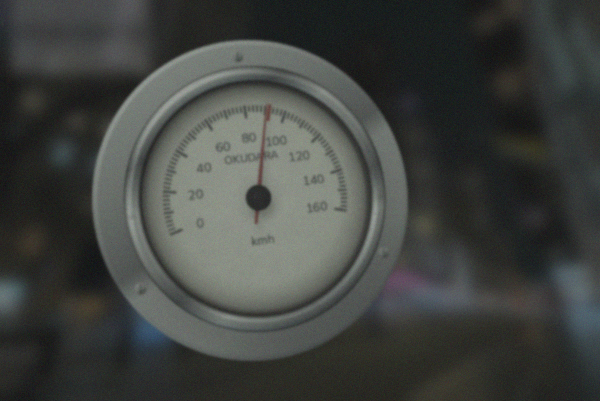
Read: {"value": 90, "unit": "km/h"}
